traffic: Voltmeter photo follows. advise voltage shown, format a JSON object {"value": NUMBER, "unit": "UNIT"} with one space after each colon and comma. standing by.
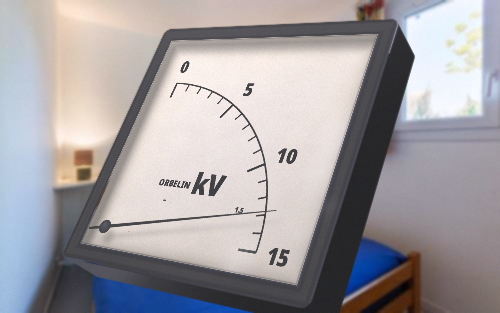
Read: {"value": 13, "unit": "kV"}
